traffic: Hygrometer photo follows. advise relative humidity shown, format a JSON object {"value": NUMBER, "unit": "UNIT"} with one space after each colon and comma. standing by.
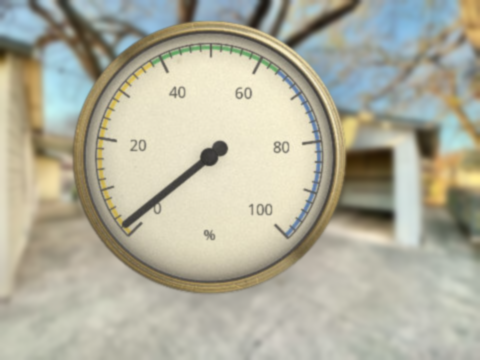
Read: {"value": 2, "unit": "%"}
